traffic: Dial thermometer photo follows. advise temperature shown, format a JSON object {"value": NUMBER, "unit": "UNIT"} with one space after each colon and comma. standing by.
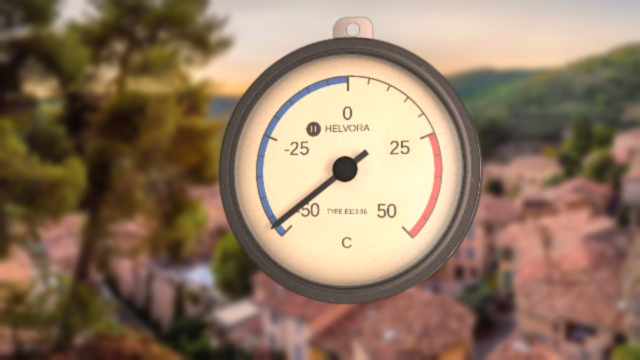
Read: {"value": -47.5, "unit": "°C"}
